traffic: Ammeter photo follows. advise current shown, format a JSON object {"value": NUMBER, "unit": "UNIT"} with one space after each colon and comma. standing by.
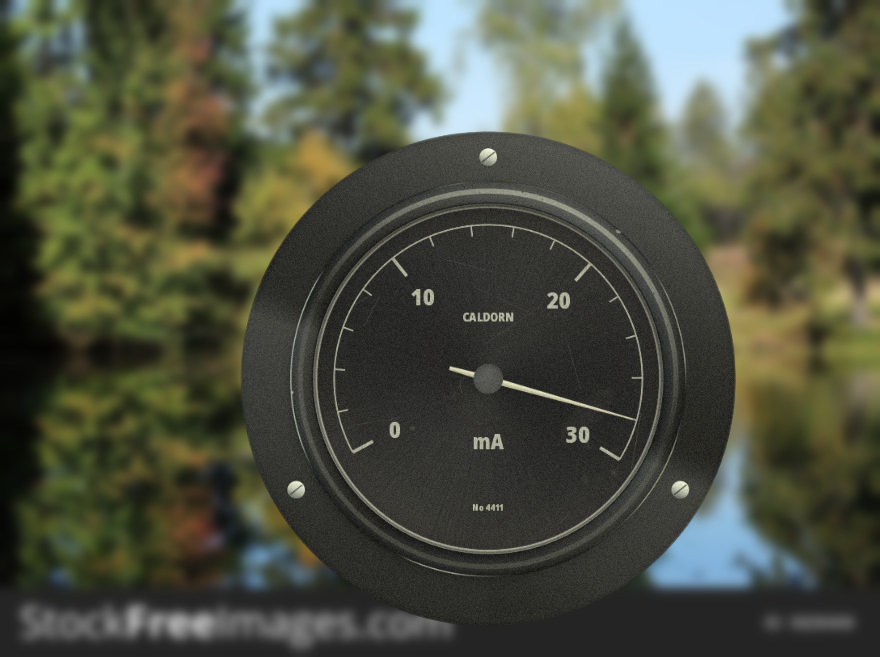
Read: {"value": 28, "unit": "mA"}
